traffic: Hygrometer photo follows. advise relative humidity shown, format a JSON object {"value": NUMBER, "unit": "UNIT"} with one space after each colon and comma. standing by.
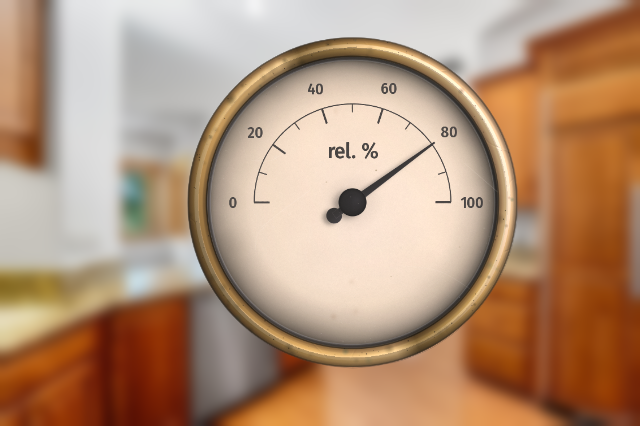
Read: {"value": 80, "unit": "%"}
